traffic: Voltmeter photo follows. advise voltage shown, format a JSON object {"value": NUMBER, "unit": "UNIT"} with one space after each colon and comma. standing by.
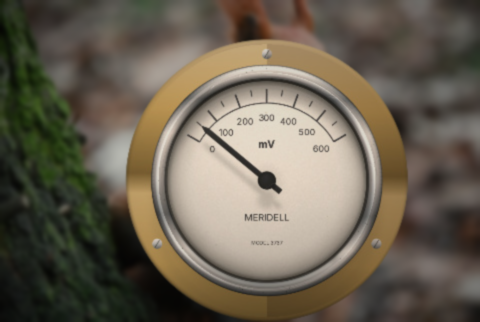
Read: {"value": 50, "unit": "mV"}
